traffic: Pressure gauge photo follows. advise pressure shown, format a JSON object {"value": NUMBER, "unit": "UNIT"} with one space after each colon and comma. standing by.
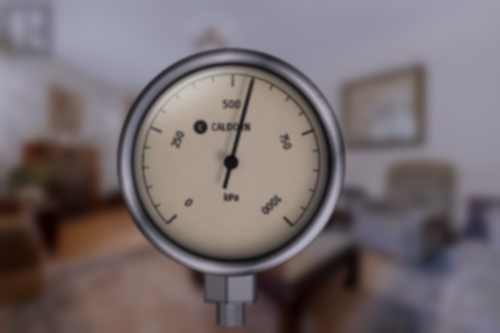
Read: {"value": 550, "unit": "kPa"}
